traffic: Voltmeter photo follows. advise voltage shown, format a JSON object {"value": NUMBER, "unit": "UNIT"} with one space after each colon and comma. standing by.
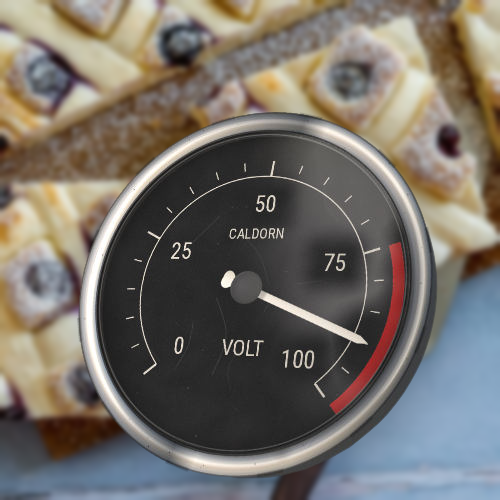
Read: {"value": 90, "unit": "V"}
